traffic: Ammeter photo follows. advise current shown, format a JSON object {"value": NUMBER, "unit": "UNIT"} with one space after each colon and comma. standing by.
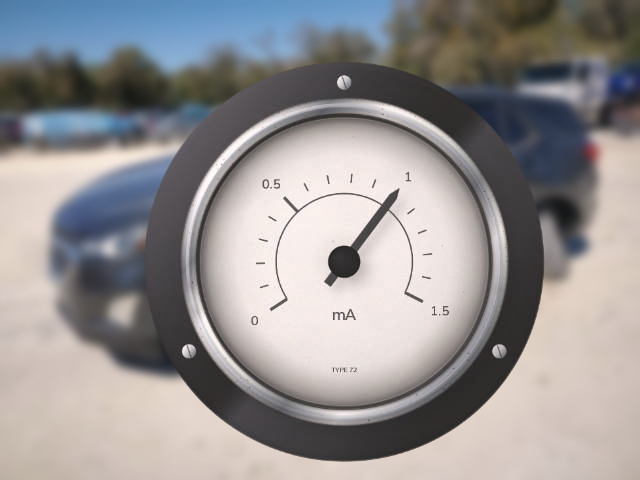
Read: {"value": 1, "unit": "mA"}
